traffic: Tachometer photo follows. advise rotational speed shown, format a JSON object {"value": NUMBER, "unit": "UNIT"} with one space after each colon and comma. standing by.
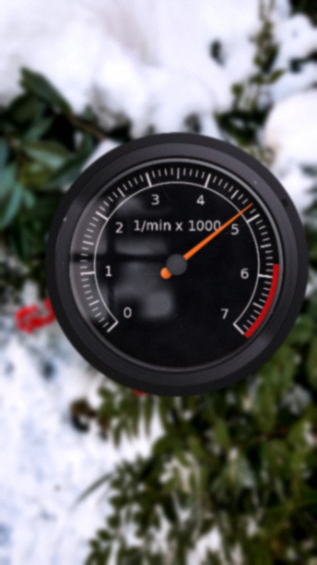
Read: {"value": 4800, "unit": "rpm"}
